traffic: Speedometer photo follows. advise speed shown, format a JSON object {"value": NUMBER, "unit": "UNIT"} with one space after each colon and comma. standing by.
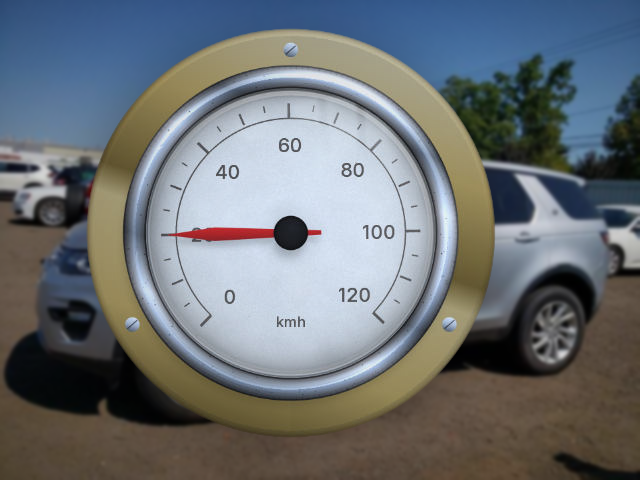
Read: {"value": 20, "unit": "km/h"}
